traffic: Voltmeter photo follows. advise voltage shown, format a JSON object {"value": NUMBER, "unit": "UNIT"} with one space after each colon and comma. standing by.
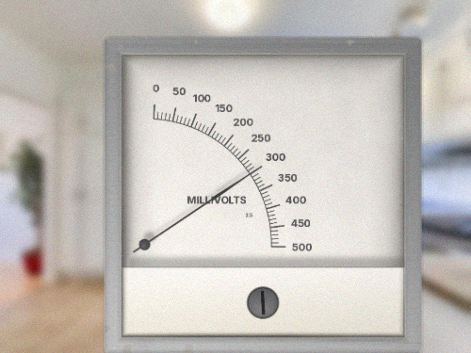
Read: {"value": 300, "unit": "mV"}
